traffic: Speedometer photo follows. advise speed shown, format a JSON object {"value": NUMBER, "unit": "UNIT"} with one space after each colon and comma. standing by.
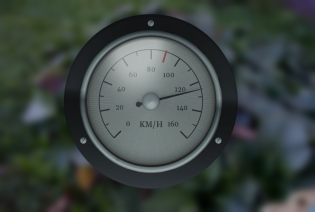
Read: {"value": 125, "unit": "km/h"}
